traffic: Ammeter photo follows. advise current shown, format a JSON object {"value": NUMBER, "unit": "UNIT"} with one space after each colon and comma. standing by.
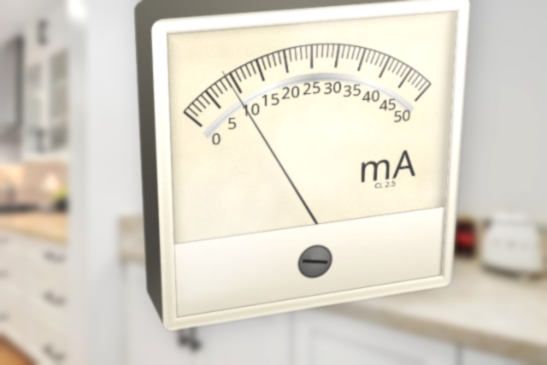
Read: {"value": 9, "unit": "mA"}
